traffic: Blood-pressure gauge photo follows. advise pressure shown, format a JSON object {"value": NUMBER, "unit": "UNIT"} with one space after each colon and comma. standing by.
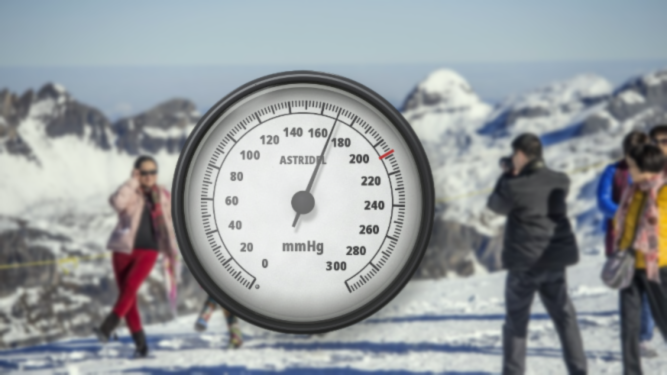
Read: {"value": 170, "unit": "mmHg"}
